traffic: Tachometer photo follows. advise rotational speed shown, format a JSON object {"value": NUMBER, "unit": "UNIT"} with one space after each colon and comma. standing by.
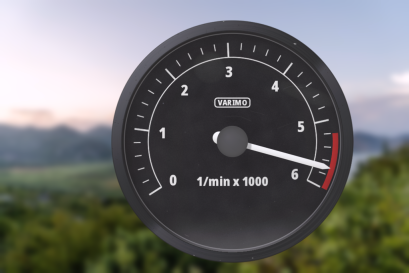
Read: {"value": 5700, "unit": "rpm"}
